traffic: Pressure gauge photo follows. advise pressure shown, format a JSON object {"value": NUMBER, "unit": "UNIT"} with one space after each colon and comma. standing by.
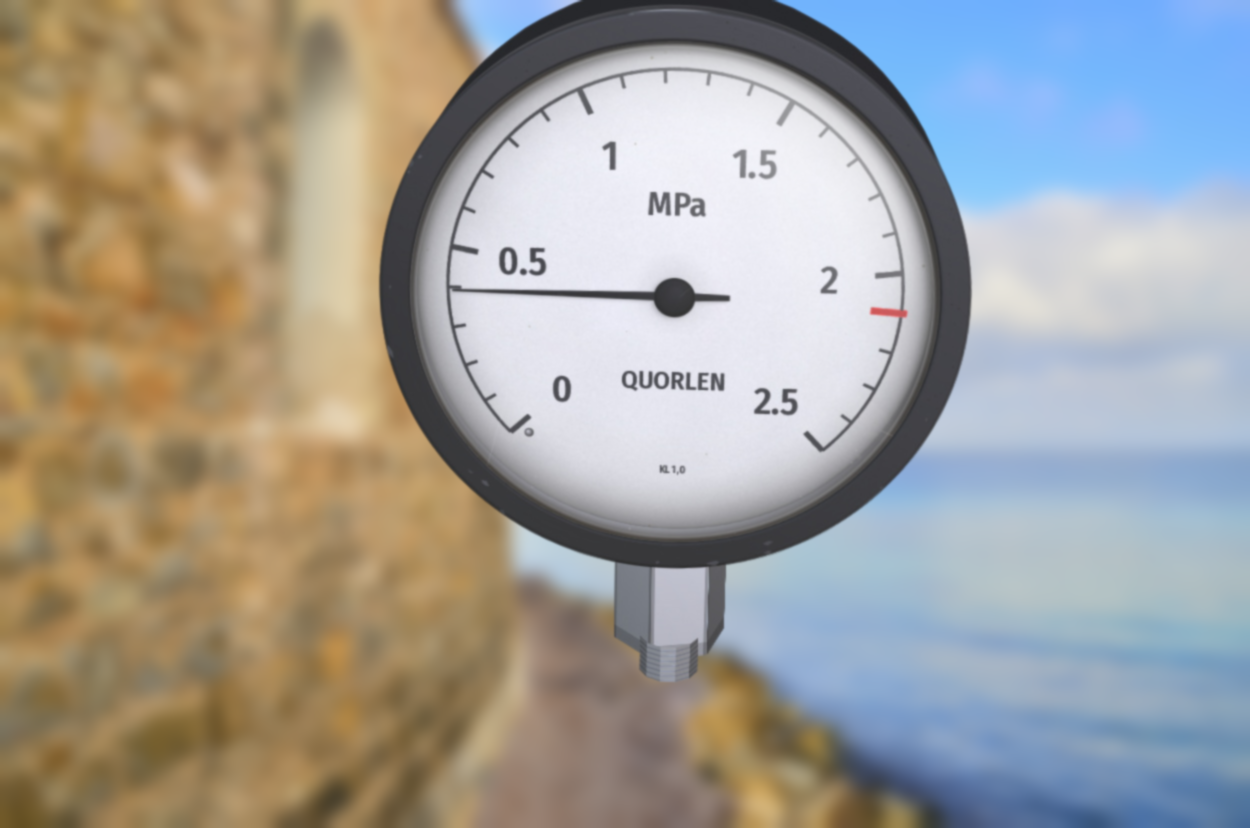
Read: {"value": 0.4, "unit": "MPa"}
